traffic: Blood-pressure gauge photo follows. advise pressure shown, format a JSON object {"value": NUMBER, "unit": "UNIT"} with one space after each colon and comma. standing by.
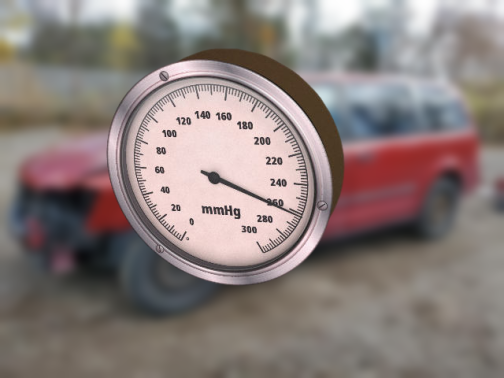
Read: {"value": 260, "unit": "mmHg"}
